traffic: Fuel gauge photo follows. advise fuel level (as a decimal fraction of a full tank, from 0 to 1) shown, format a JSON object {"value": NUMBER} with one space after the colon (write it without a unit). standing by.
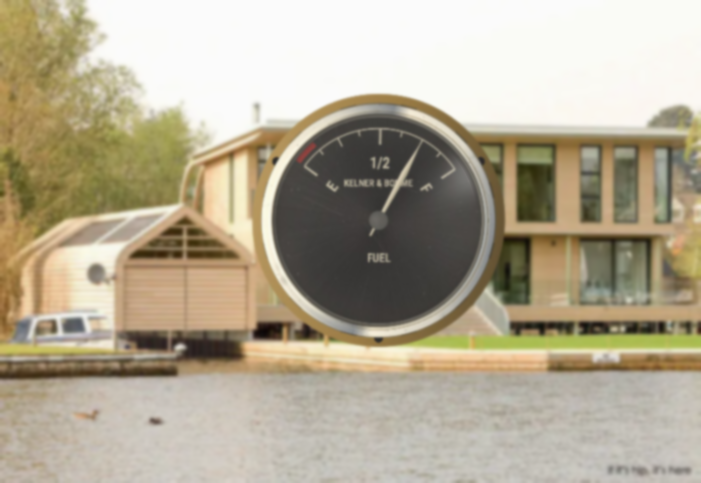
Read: {"value": 0.75}
